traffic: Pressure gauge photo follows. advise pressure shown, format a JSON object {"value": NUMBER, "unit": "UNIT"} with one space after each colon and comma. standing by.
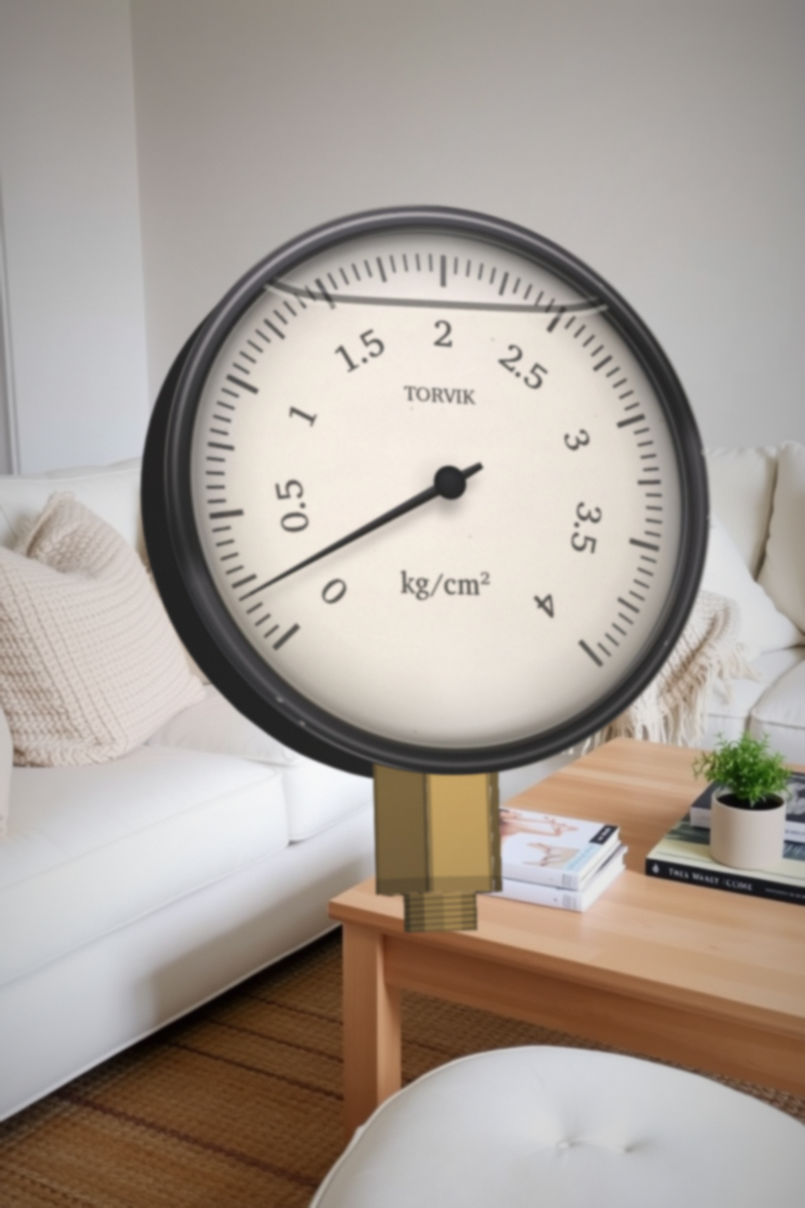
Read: {"value": 0.2, "unit": "kg/cm²"}
